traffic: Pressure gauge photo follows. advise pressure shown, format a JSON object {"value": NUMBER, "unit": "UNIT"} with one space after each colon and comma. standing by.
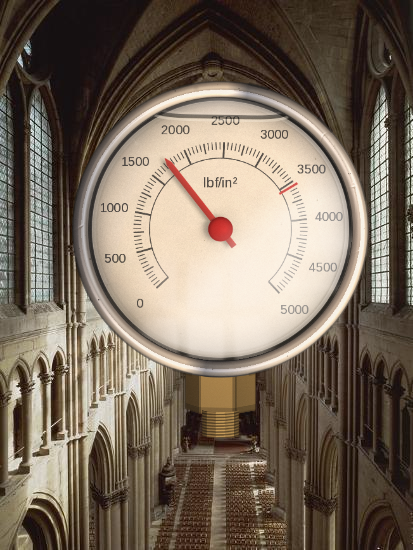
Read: {"value": 1750, "unit": "psi"}
